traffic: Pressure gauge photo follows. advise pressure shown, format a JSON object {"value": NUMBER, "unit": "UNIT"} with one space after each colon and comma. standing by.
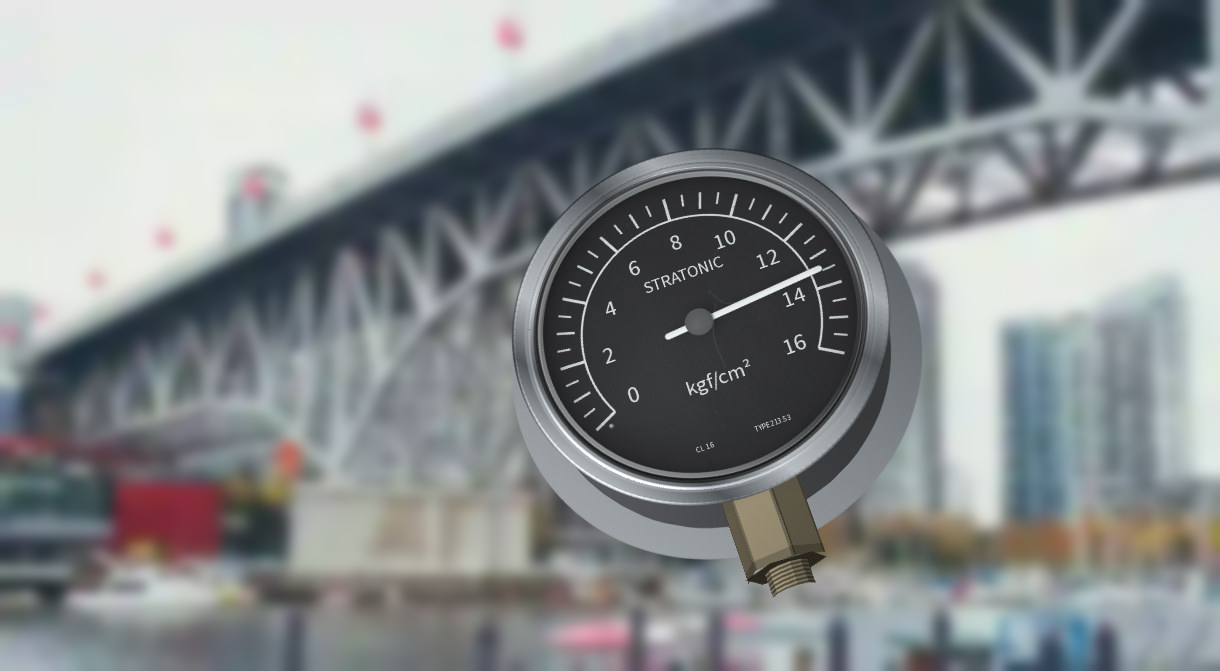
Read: {"value": 13.5, "unit": "kg/cm²"}
